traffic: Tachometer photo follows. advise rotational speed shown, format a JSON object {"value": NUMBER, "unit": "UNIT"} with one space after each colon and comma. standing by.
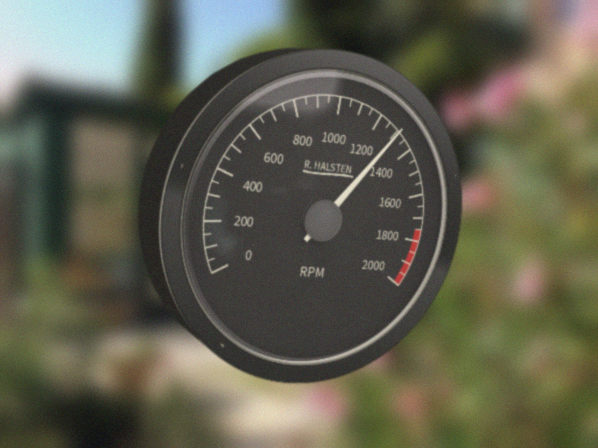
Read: {"value": 1300, "unit": "rpm"}
